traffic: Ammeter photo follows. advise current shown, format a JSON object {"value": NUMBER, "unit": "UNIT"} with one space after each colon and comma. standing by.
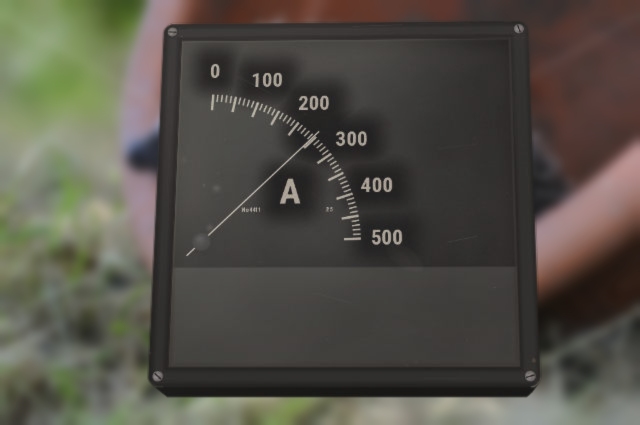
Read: {"value": 250, "unit": "A"}
